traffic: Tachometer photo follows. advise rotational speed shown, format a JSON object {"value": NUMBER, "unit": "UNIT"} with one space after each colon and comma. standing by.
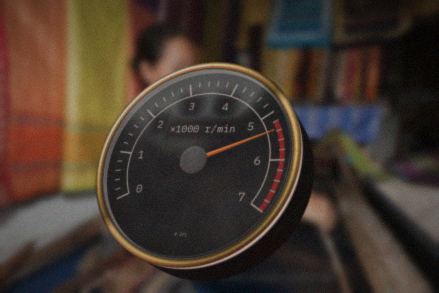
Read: {"value": 5400, "unit": "rpm"}
